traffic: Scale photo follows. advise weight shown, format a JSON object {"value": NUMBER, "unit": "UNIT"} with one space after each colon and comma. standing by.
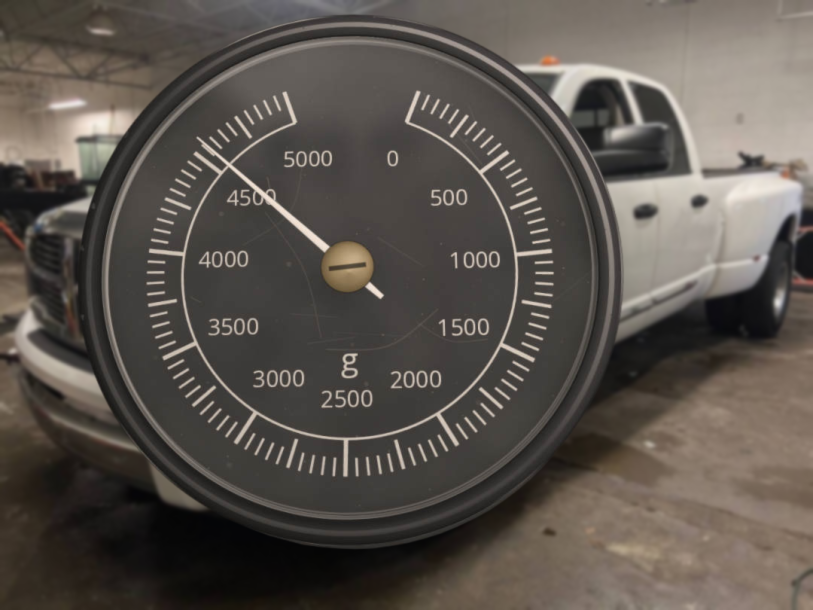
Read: {"value": 4550, "unit": "g"}
